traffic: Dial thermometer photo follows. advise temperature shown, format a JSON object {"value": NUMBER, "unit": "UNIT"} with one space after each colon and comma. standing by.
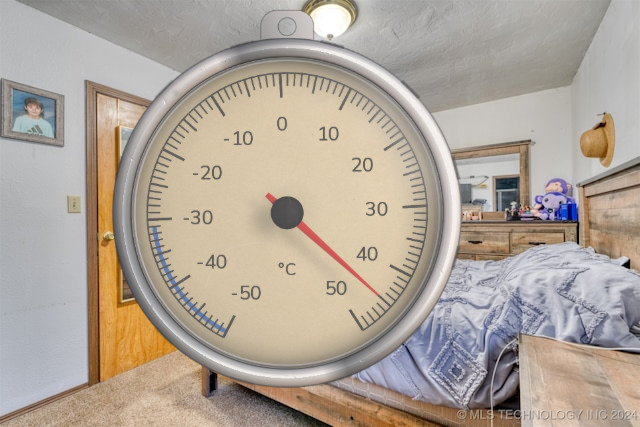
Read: {"value": 45, "unit": "°C"}
